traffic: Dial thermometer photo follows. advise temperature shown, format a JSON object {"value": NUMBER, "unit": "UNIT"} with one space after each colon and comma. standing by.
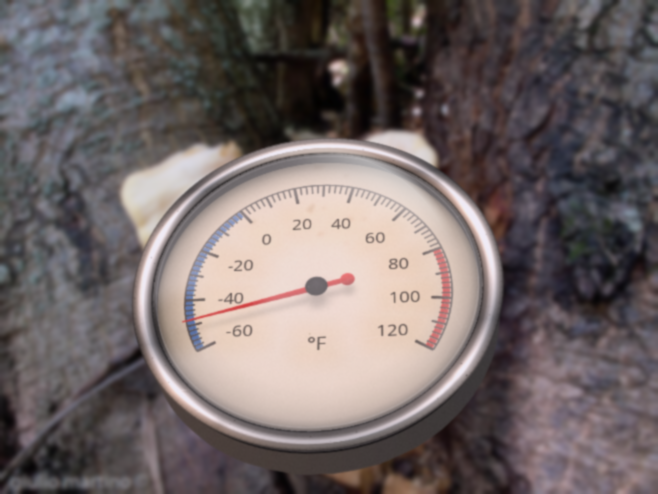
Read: {"value": -50, "unit": "°F"}
